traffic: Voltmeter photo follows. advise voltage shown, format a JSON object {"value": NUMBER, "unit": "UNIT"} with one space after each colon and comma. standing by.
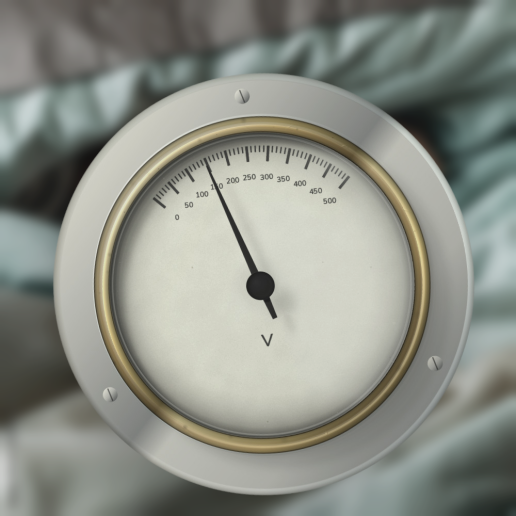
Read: {"value": 150, "unit": "V"}
